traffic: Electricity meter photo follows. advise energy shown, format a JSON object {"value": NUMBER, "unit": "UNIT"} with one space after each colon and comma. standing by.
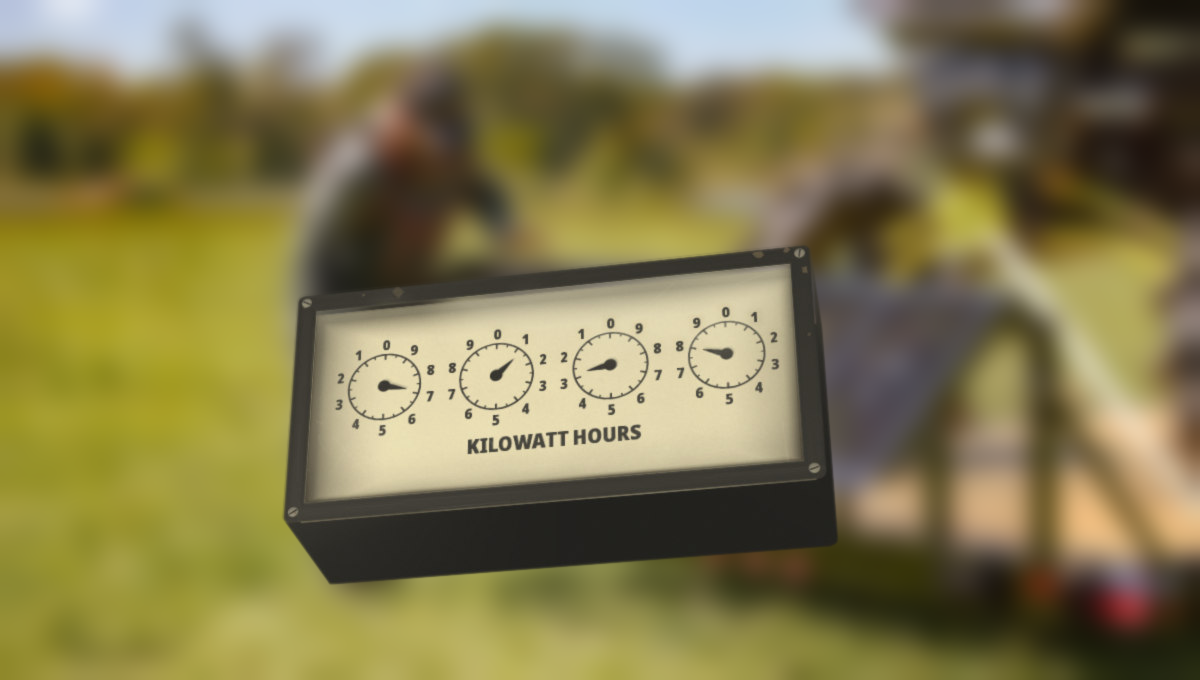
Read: {"value": 7128, "unit": "kWh"}
